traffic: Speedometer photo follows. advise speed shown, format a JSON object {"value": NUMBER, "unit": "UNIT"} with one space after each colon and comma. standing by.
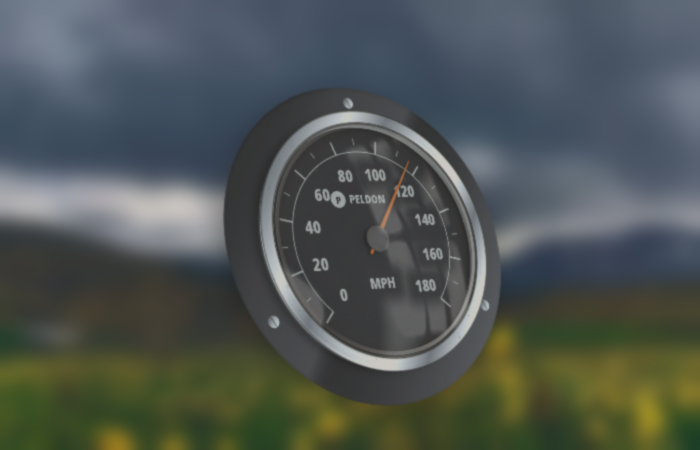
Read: {"value": 115, "unit": "mph"}
